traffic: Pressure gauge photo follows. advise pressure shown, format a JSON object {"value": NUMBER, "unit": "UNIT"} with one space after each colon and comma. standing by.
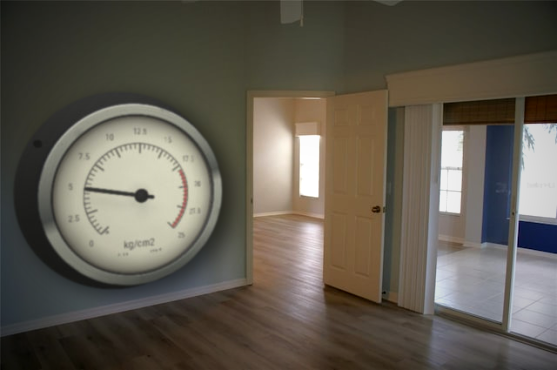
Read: {"value": 5, "unit": "kg/cm²"}
